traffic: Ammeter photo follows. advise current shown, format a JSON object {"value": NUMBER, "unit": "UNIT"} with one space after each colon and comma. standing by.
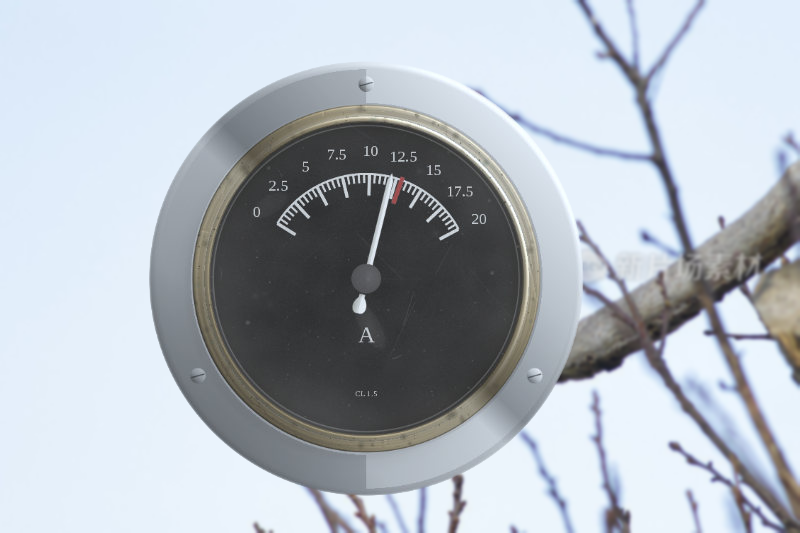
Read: {"value": 12, "unit": "A"}
